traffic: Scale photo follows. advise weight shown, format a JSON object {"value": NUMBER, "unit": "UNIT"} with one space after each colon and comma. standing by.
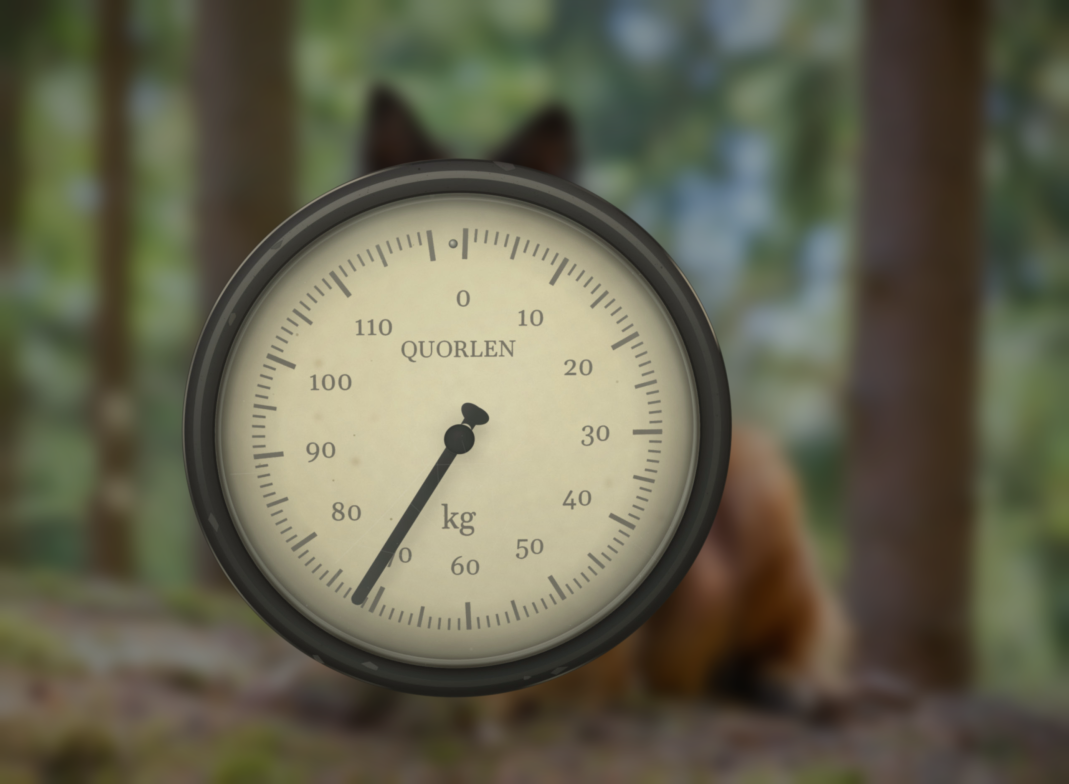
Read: {"value": 72, "unit": "kg"}
